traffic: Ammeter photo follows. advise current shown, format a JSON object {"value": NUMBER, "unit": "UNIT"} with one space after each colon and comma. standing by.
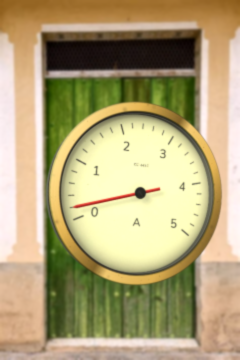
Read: {"value": 0.2, "unit": "A"}
